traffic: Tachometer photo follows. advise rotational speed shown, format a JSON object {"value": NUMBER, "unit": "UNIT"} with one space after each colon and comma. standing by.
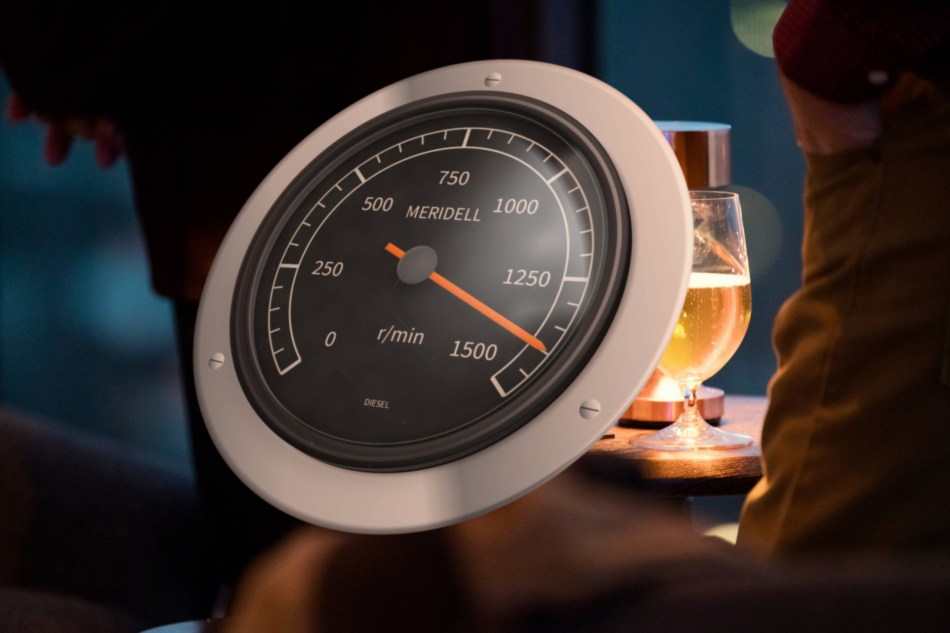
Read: {"value": 1400, "unit": "rpm"}
